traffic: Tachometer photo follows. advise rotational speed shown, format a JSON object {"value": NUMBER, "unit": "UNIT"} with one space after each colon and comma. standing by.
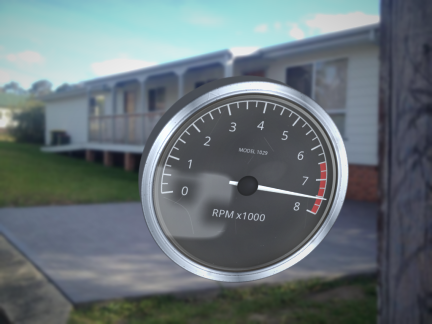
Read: {"value": 7500, "unit": "rpm"}
